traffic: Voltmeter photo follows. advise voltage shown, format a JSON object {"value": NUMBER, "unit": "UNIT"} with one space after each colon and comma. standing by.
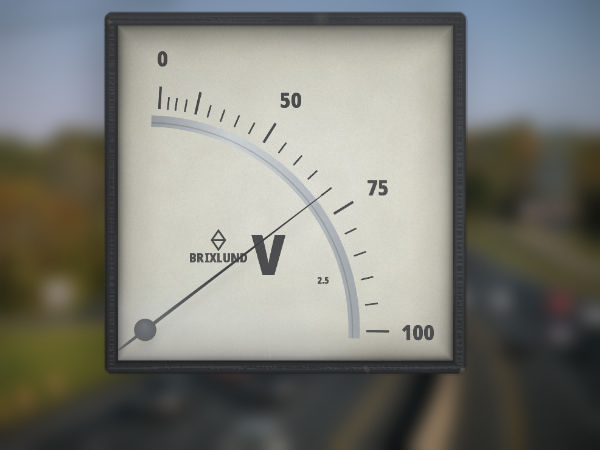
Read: {"value": 70, "unit": "V"}
